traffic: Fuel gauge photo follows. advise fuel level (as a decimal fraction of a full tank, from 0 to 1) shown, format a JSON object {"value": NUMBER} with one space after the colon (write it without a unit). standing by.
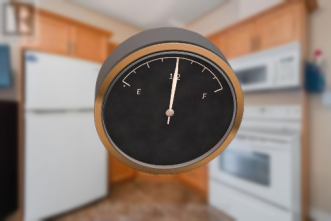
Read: {"value": 0.5}
